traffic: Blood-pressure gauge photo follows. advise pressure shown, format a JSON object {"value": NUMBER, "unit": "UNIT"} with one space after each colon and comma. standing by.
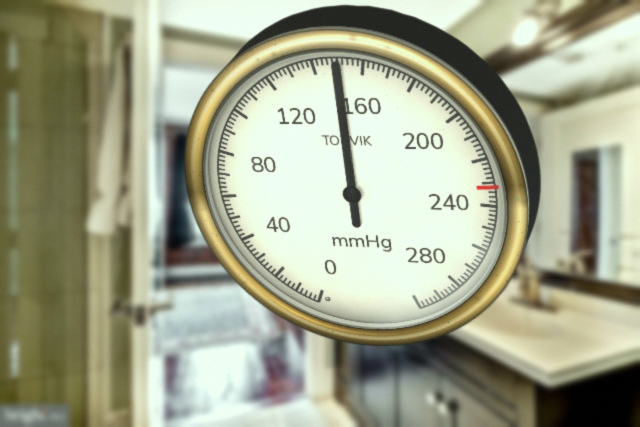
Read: {"value": 150, "unit": "mmHg"}
